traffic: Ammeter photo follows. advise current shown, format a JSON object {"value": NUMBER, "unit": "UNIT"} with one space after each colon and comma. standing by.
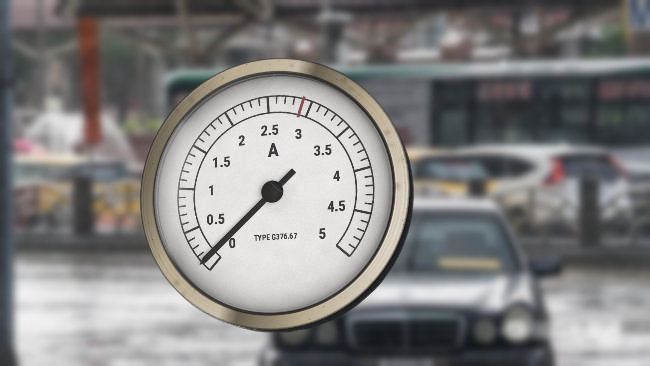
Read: {"value": 0.1, "unit": "A"}
